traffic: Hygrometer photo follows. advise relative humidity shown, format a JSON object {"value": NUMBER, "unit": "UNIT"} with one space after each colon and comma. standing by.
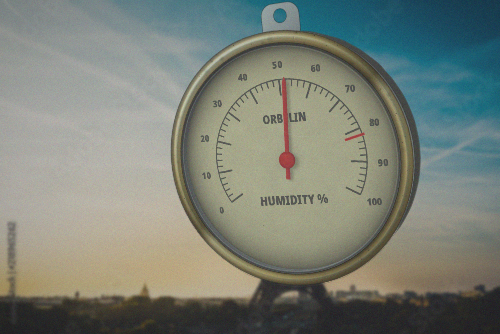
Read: {"value": 52, "unit": "%"}
